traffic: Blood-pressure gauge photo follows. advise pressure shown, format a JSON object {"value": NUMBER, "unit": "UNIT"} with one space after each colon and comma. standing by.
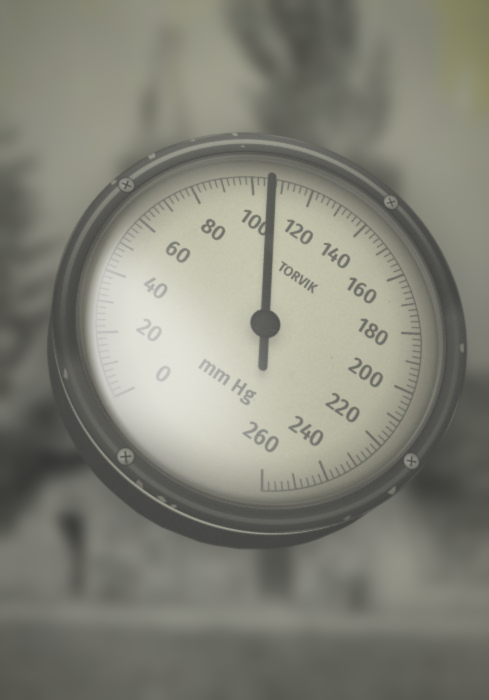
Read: {"value": 106, "unit": "mmHg"}
